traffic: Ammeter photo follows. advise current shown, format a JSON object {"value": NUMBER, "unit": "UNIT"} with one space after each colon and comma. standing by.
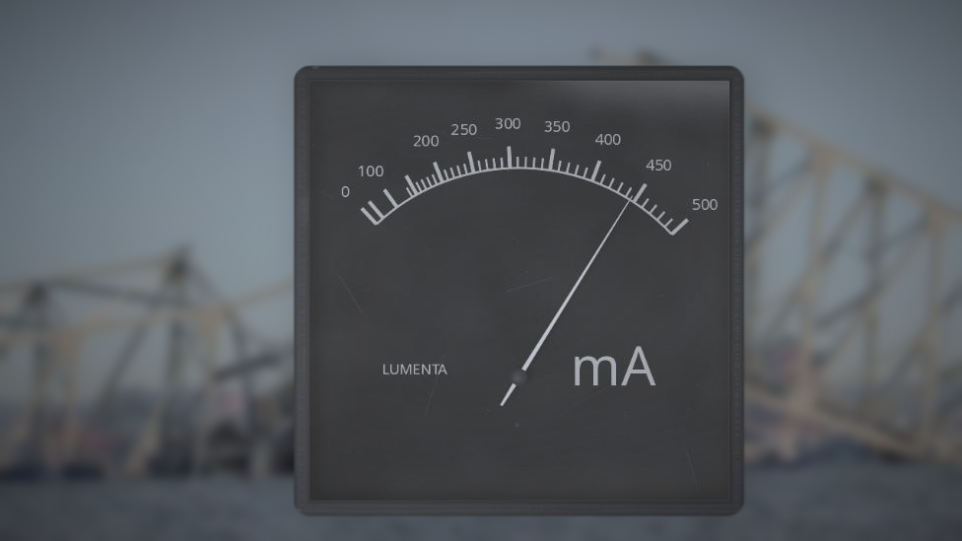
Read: {"value": 445, "unit": "mA"}
